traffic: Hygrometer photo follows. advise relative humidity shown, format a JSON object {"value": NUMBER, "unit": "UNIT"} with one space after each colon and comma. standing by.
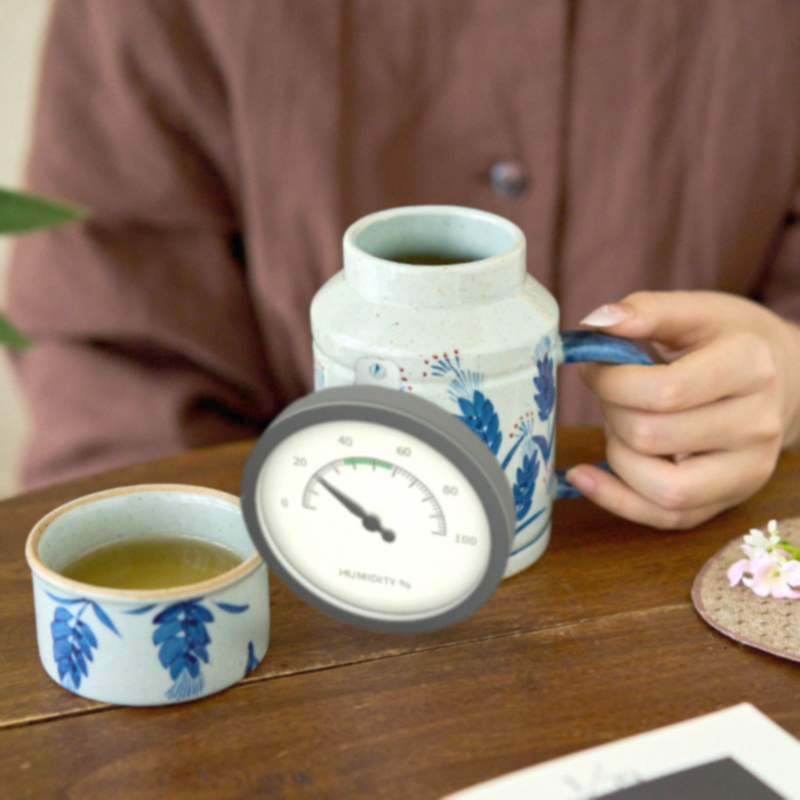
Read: {"value": 20, "unit": "%"}
